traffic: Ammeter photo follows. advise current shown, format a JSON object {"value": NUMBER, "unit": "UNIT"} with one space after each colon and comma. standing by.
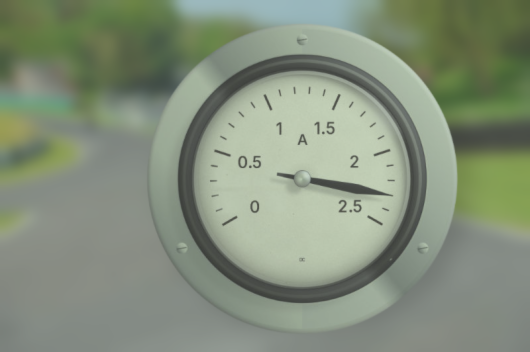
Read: {"value": 2.3, "unit": "A"}
